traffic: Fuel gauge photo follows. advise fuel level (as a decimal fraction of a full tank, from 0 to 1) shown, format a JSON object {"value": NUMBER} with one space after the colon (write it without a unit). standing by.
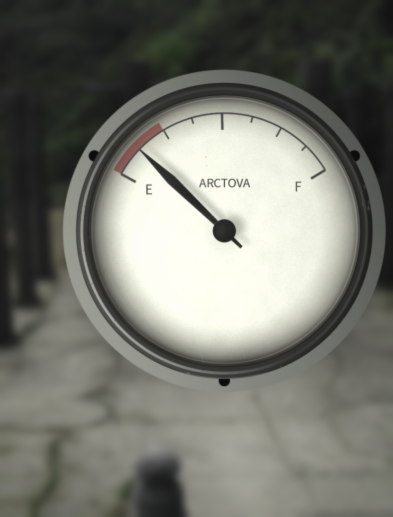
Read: {"value": 0.125}
